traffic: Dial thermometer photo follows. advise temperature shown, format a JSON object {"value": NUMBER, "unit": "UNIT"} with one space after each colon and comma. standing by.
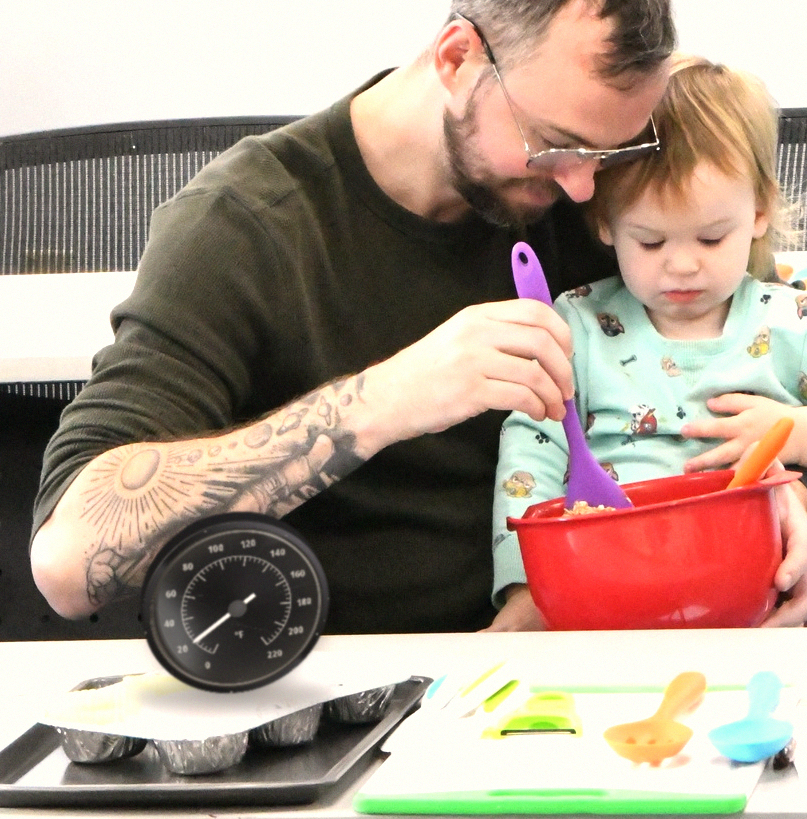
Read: {"value": 20, "unit": "°F"}
